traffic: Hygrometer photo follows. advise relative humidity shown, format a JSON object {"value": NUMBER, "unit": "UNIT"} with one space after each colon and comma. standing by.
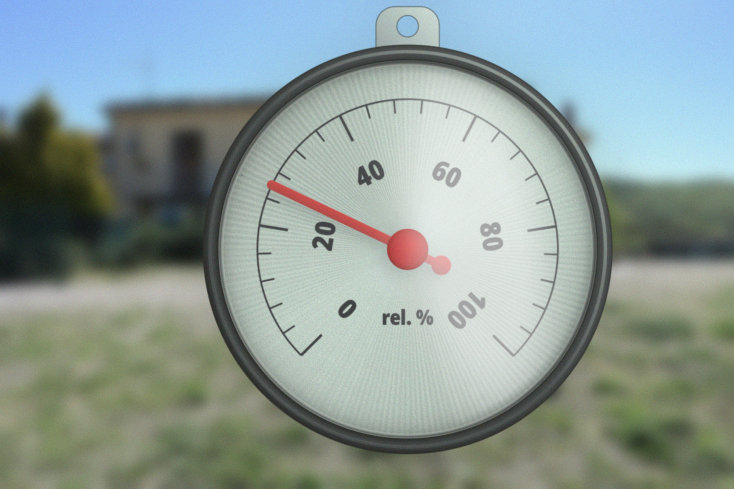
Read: {"value": 26, "unit": "%"}
